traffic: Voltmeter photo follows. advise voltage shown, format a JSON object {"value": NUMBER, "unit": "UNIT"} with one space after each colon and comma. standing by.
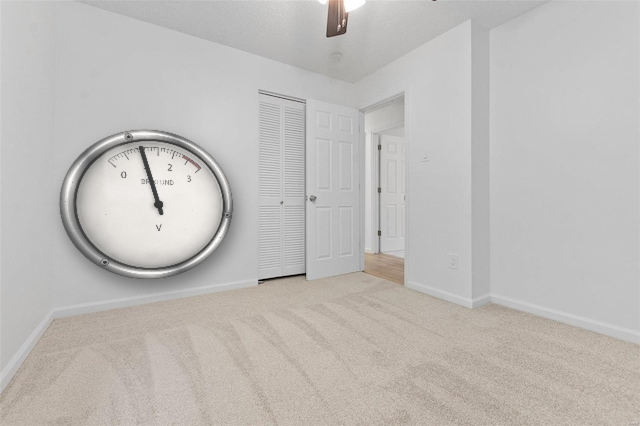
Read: {"value": 1, "unit": "V"}
